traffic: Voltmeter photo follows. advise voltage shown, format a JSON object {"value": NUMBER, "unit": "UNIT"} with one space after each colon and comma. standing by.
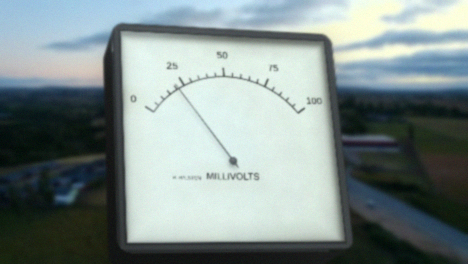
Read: {"value": 20, "unit": "mV"}
